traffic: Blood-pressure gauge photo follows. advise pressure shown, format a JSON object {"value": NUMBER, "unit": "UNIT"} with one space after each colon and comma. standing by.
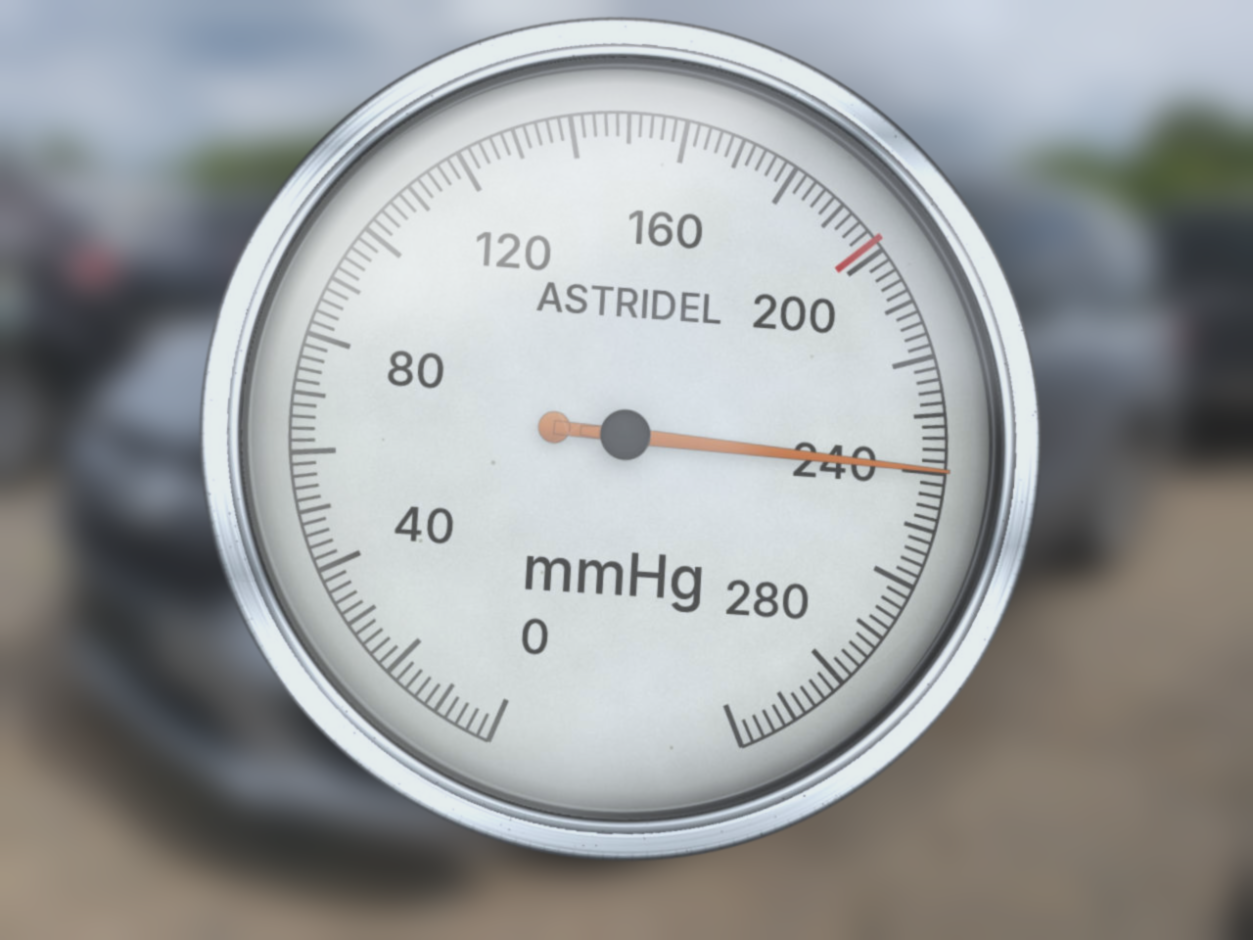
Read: {"value": 240, "unit": "mmHg"}
